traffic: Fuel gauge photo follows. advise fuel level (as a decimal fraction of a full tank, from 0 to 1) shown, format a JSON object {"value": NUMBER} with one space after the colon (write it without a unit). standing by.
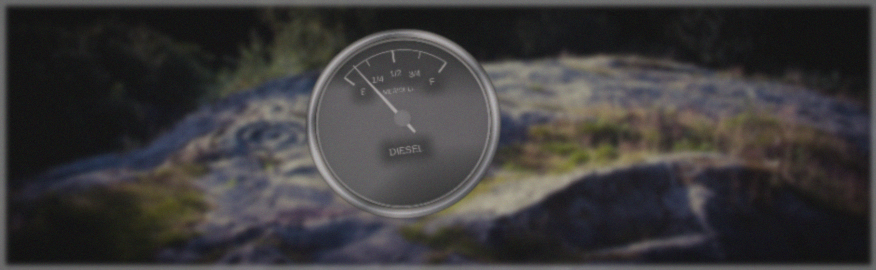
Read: {"value": 0.125}
